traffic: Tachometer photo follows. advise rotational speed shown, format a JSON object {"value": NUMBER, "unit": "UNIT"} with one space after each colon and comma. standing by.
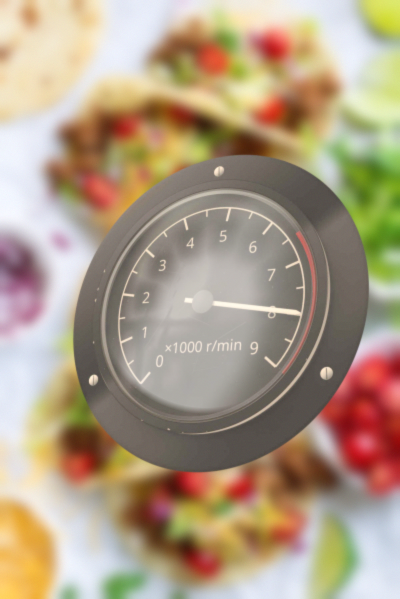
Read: {"value": 8000, "unit": "rpm"}
